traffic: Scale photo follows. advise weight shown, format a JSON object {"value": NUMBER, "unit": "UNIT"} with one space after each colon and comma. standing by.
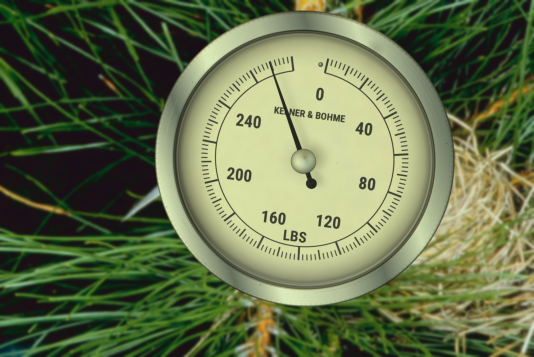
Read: {"value": 270, "unit": "lb"}
